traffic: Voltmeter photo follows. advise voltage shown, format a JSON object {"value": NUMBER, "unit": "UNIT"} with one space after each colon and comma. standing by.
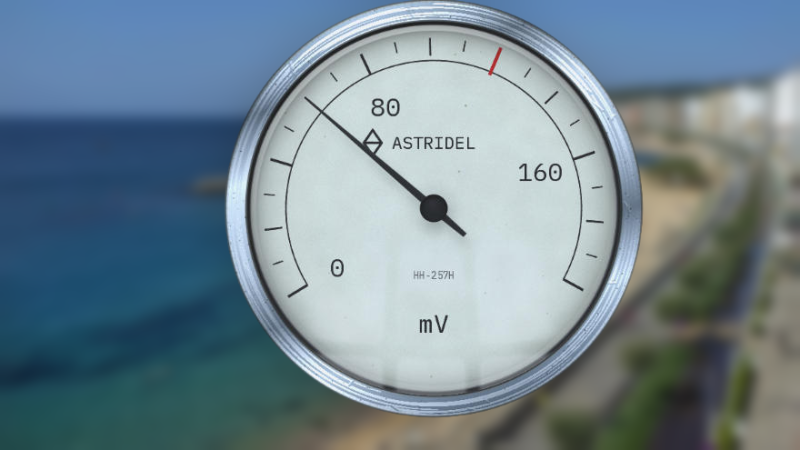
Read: {"value": 60, "unit": "mV"}
